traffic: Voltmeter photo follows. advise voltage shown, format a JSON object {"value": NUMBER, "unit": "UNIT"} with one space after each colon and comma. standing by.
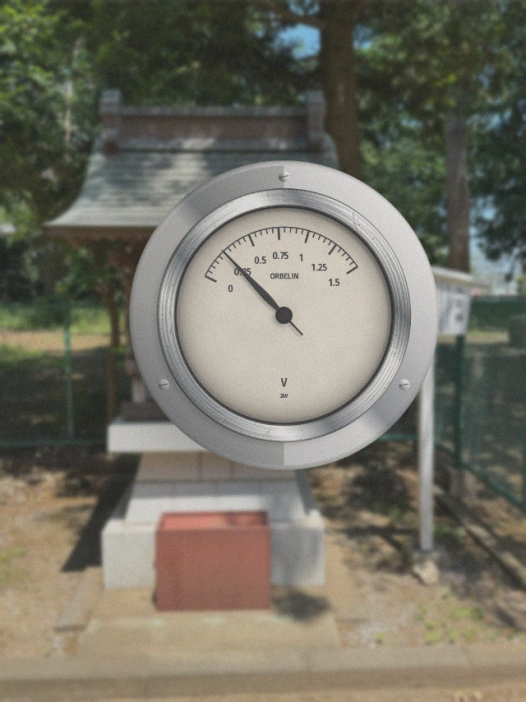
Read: {"value": 0.25, "unit": "V"}
